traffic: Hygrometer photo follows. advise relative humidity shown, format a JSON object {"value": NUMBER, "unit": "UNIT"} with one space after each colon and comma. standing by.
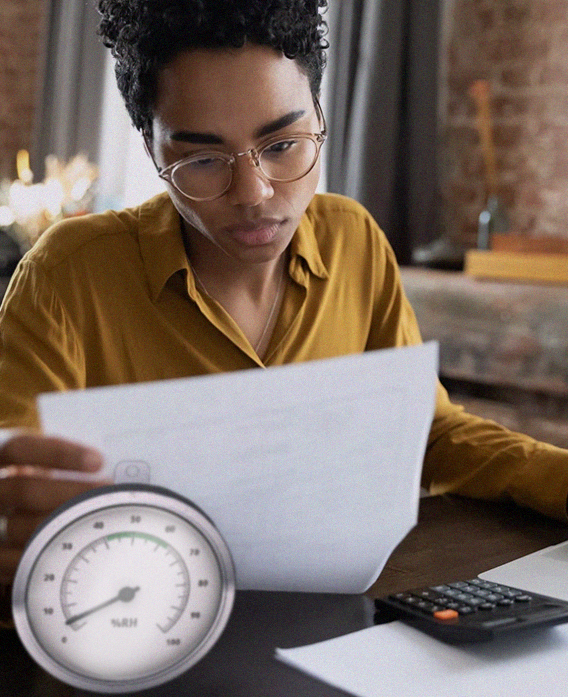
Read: {"value": 5, "unit": "%"}
